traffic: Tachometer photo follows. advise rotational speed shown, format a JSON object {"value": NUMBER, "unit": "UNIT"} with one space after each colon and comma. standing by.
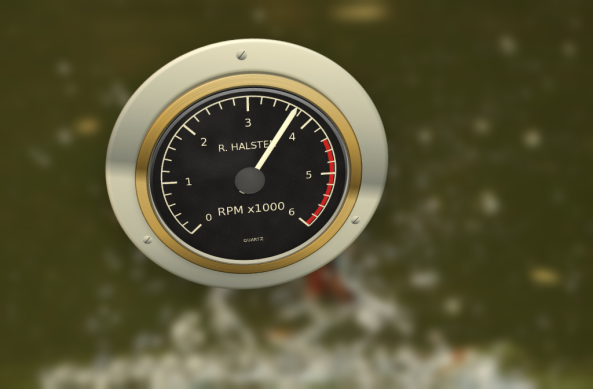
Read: {"value": 3700, "unit": "rpm"}
